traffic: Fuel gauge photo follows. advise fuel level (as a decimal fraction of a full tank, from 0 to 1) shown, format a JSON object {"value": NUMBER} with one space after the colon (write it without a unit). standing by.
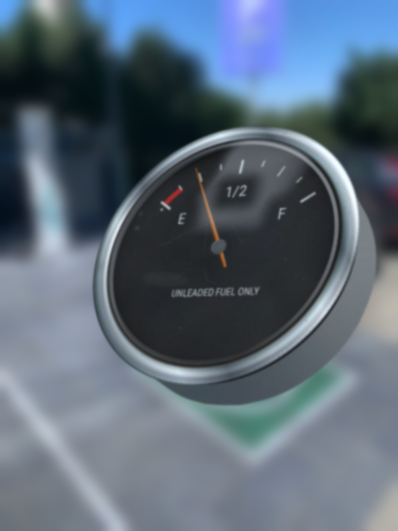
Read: {"value": 0.25}
